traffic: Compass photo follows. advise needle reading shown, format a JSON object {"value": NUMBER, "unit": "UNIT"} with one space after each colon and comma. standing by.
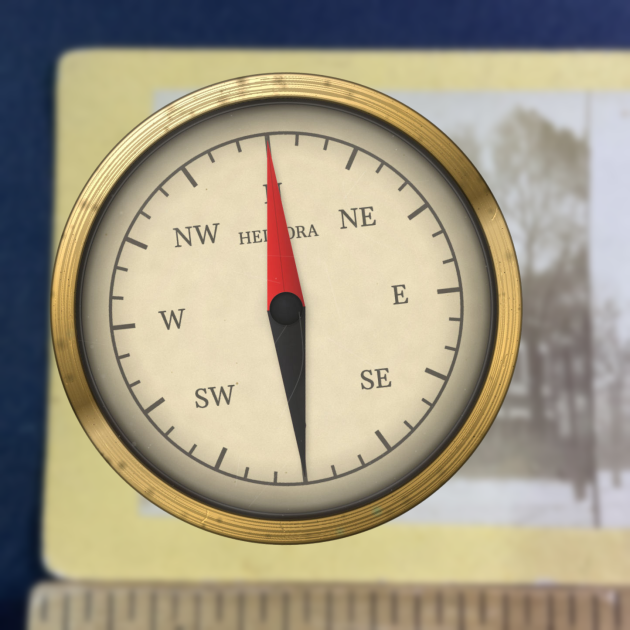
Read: {"value": 0, "unit": "°"}
